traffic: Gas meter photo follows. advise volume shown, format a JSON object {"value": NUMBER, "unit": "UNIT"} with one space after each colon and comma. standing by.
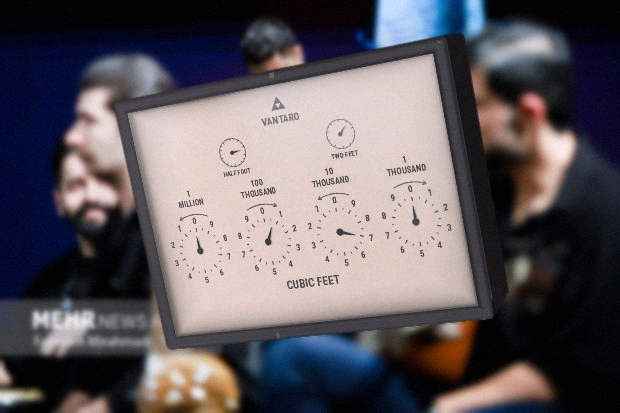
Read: {"value": 7000, "unit": "ft³"}
